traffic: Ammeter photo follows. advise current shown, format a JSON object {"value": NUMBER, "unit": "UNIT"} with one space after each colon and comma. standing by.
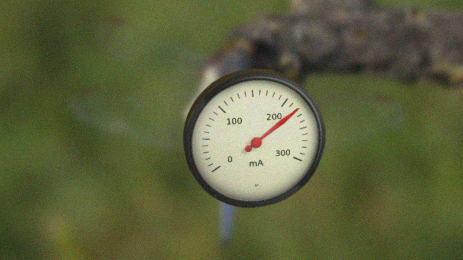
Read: {"value": 220, "unit": "mA"}
